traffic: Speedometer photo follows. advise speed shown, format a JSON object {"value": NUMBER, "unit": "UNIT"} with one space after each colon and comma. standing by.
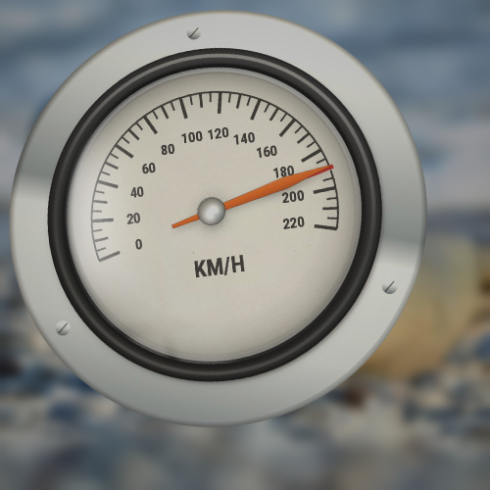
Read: {"value": 190, "unit": "km/h"}
